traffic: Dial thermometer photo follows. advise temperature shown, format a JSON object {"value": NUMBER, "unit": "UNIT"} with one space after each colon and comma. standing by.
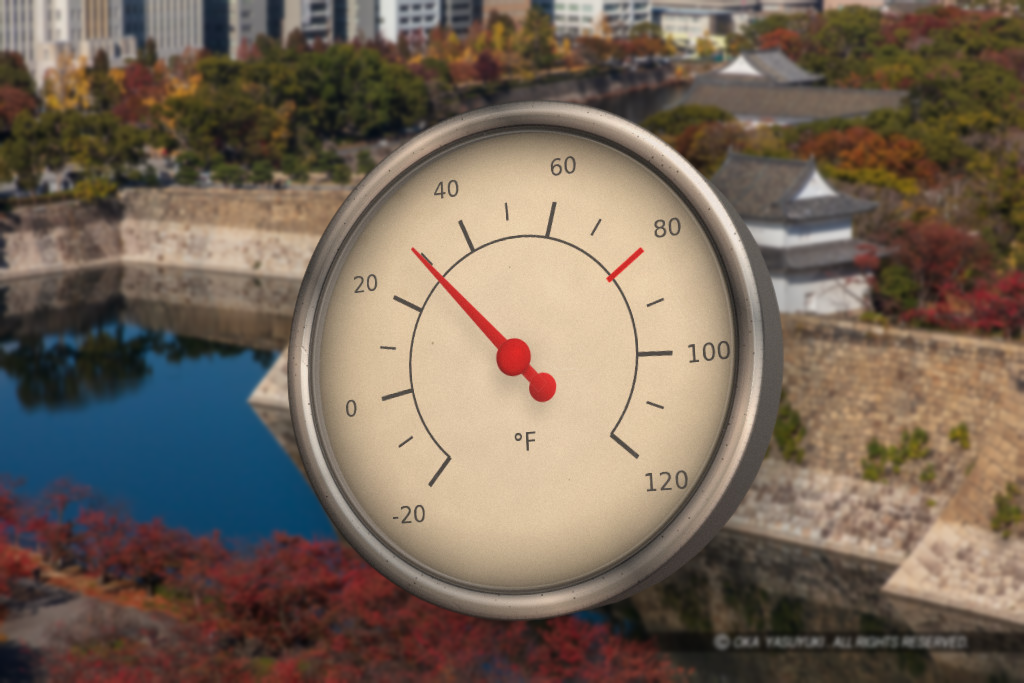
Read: {"value": 30, "unit": "°F"}
